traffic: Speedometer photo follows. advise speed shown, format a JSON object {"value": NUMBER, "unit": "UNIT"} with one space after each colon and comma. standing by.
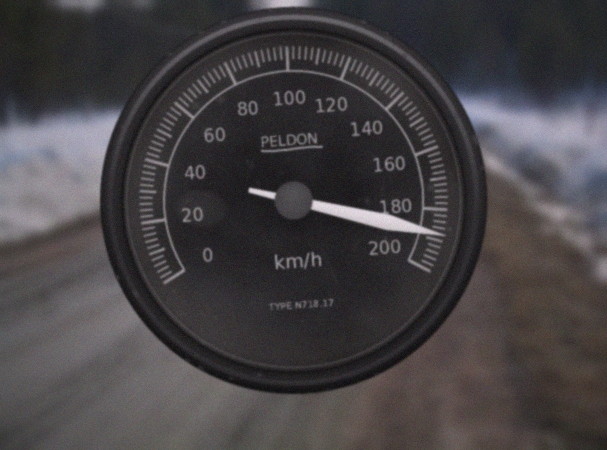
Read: {"value": 188, "unit": "km/h"}
